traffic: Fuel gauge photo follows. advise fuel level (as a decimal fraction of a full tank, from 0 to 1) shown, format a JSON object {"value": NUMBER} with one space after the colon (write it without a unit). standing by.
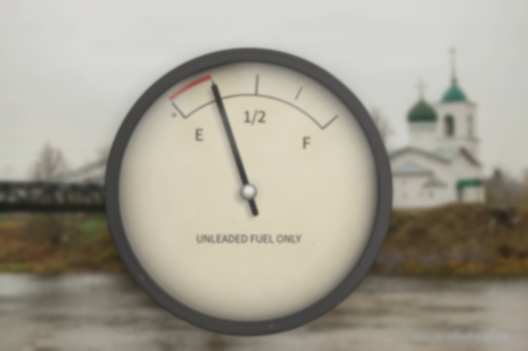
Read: {"value": 0.25}
